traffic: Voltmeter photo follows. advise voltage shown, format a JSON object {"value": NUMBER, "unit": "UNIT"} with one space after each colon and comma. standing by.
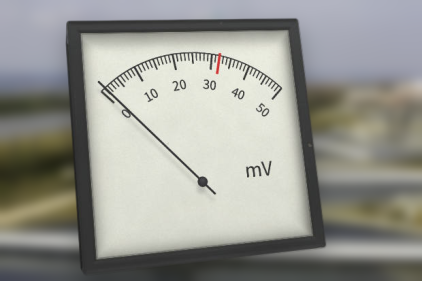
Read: {"value": 1, "unit": "mV"}
